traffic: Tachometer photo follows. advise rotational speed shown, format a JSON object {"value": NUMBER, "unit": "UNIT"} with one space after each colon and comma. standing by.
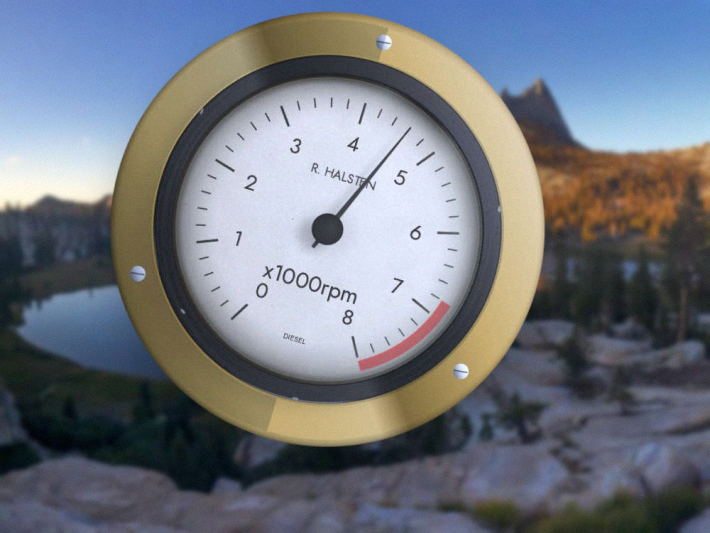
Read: {"value": 4600, "unit": "rpm"}
